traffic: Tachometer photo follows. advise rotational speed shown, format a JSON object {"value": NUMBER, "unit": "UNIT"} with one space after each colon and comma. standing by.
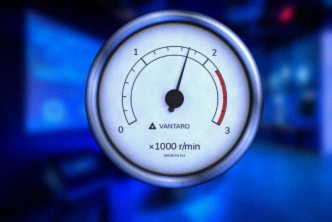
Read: {"value": 1700, "unit": "rpm"}
